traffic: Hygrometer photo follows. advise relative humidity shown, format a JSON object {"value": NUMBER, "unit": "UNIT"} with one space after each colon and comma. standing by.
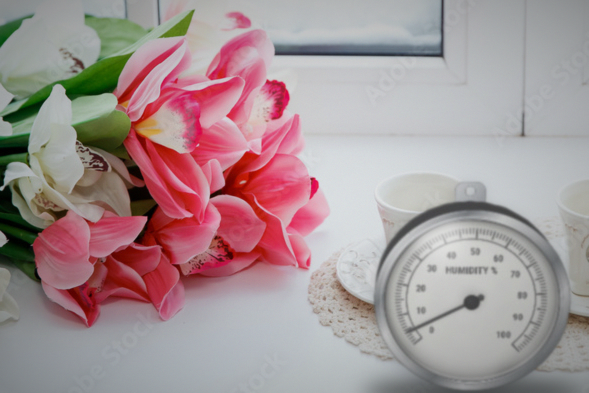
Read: {"value": 5, "unit": "%"}
